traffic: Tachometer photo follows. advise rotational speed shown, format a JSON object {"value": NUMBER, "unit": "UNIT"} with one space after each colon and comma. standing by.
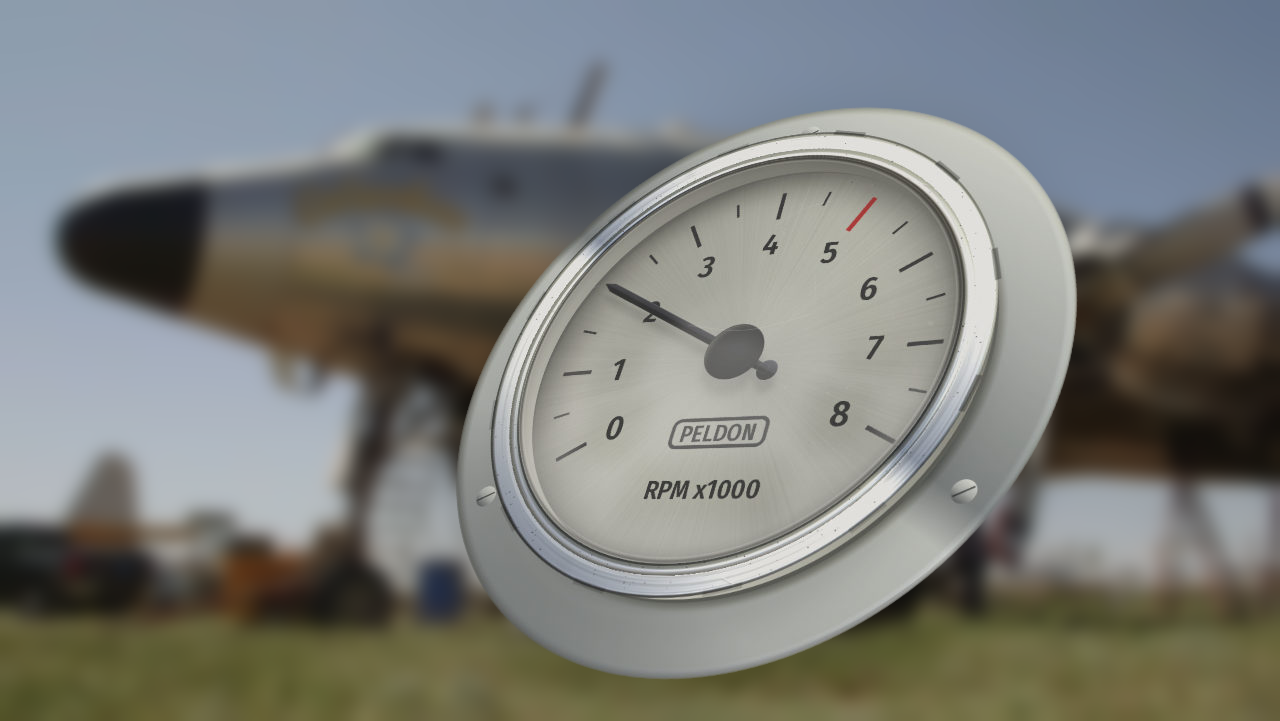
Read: {"value": 2000, "unit": "rpm"}
